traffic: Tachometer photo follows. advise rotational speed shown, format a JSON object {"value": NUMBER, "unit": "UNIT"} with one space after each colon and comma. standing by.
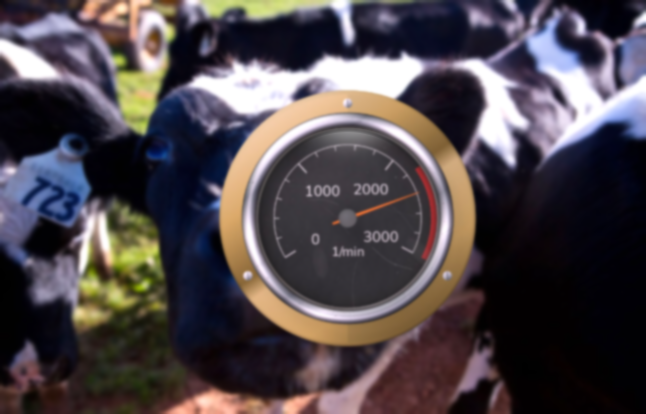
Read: {"value": 2400, "unit": "rpm"}
